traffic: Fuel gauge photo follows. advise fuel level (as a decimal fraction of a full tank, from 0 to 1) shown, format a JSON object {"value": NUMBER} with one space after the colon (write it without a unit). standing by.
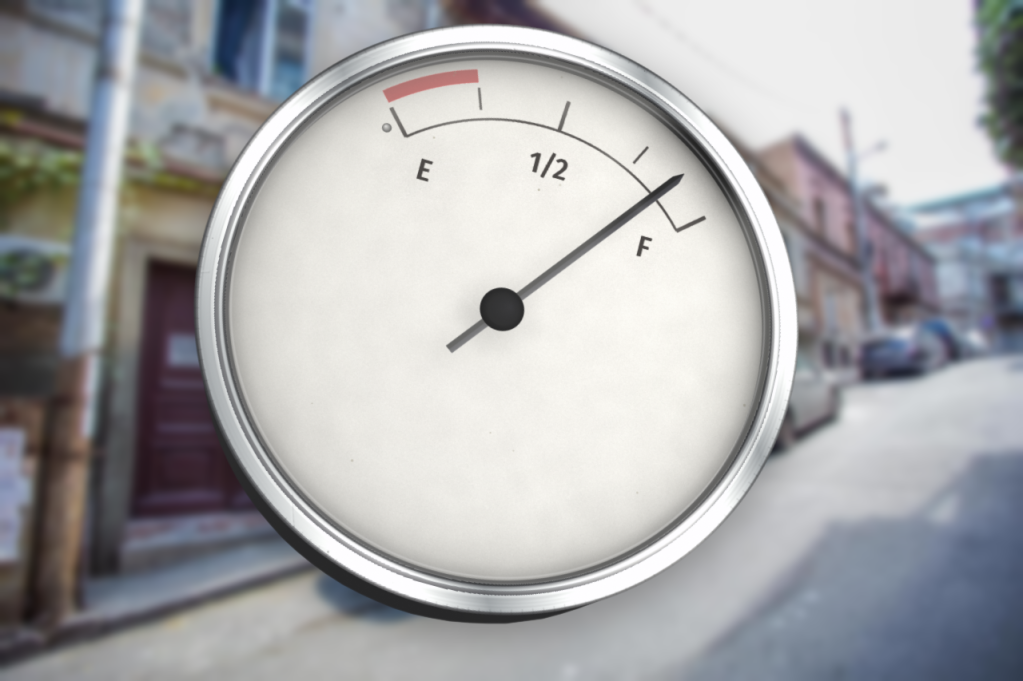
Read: {"value": 0.875}
